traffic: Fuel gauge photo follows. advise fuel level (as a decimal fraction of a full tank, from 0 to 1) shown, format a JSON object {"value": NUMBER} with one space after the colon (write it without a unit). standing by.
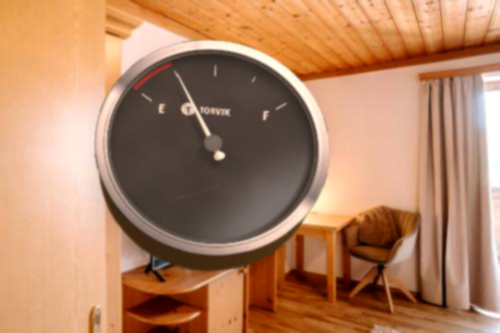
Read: {"value": 0.25}
